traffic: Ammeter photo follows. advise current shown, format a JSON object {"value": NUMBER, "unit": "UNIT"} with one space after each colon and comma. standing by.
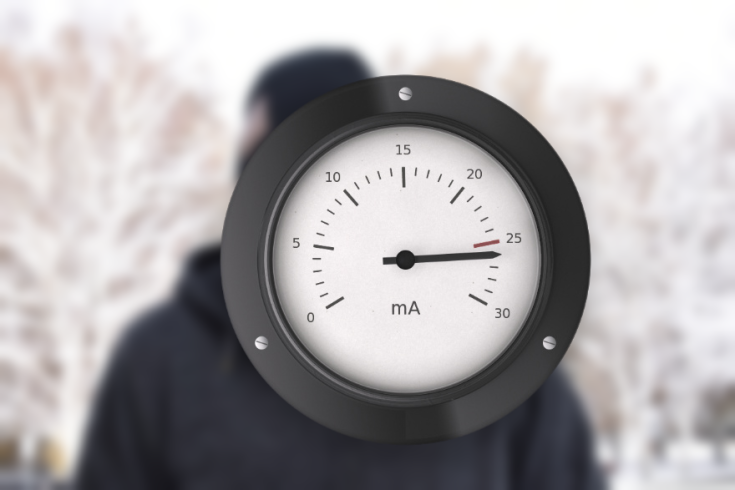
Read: {"value": 26, "unit": "mA"}
